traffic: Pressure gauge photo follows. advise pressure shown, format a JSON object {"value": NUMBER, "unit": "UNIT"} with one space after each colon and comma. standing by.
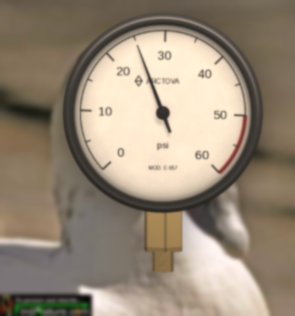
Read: {"value": 25, "unit": "psi"}
